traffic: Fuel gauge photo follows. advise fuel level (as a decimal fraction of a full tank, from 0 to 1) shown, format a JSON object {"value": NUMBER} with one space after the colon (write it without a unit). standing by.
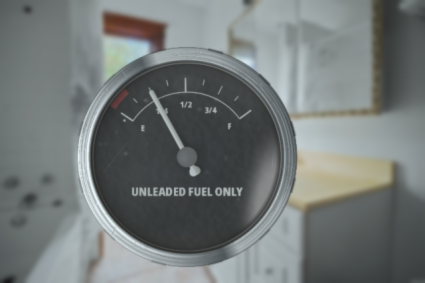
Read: {"value": 0.25}
